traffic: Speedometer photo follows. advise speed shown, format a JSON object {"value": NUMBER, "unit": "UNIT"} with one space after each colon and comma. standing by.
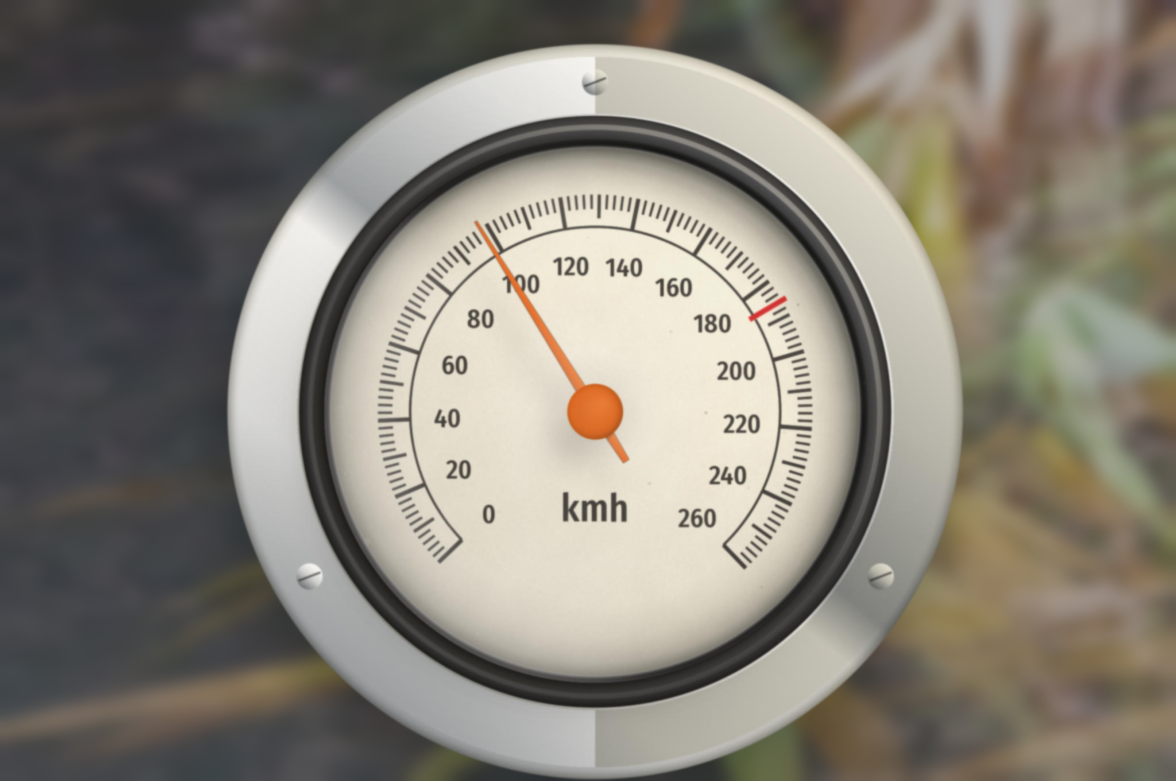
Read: {"value": 98, "unit": "km/h"}
